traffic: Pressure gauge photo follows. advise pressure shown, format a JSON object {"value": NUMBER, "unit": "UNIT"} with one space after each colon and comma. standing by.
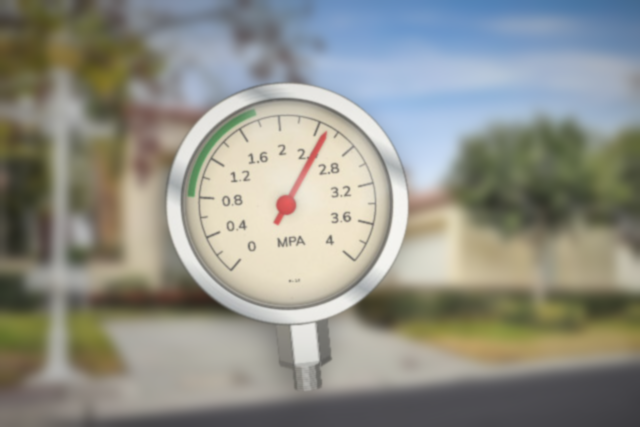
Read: {"value": 2.5, "unit": "MPa"}
